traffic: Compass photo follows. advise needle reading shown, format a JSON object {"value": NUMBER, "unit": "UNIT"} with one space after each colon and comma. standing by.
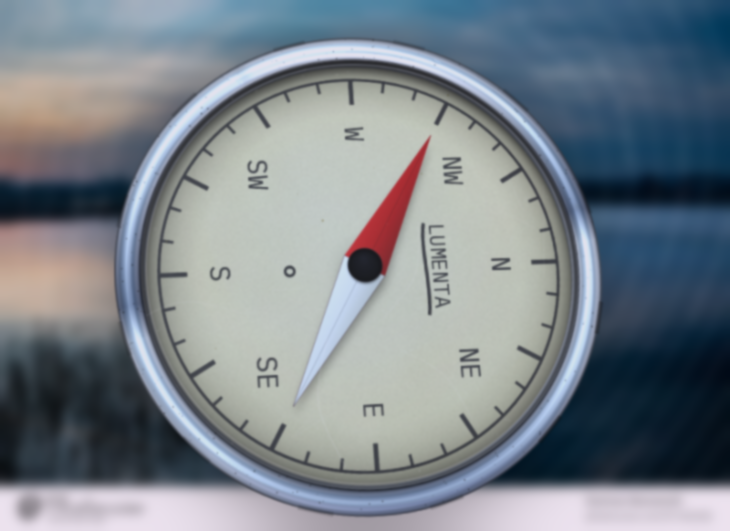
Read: {"value": 300, "unit": "°"}
